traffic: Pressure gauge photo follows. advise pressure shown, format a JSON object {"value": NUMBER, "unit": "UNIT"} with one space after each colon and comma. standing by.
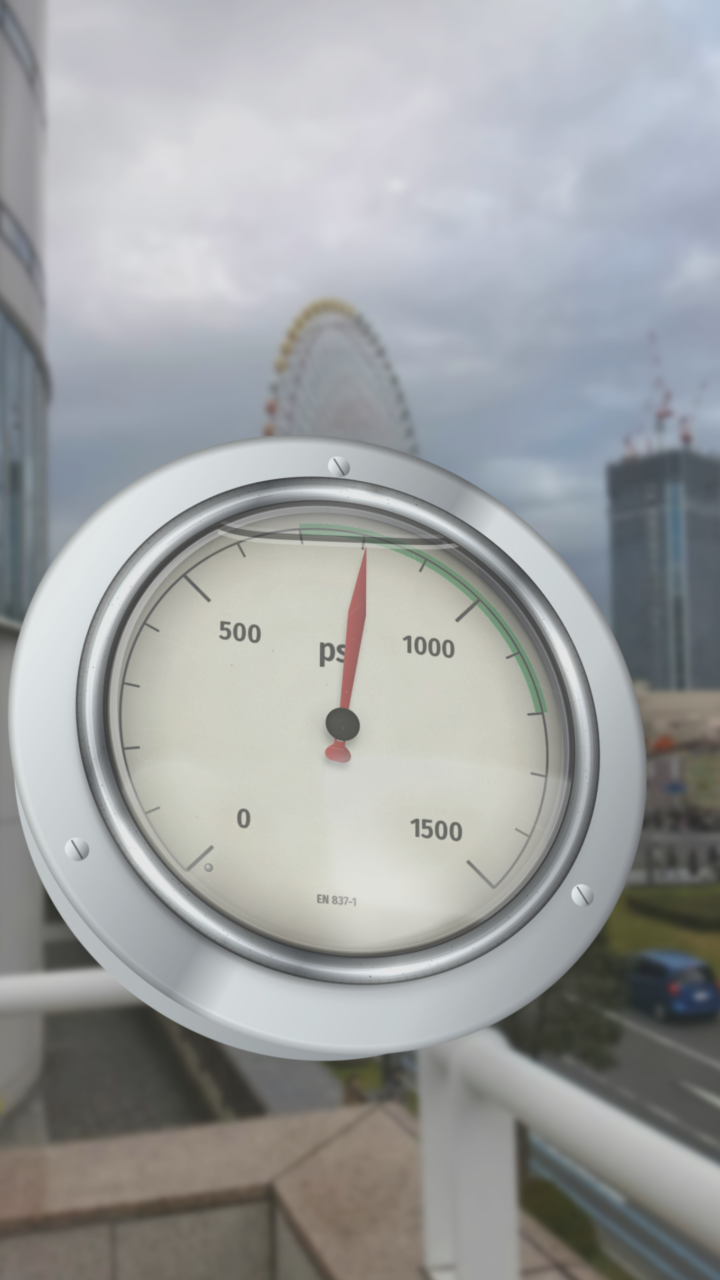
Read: {"value": 800, "unit": "psi"}
